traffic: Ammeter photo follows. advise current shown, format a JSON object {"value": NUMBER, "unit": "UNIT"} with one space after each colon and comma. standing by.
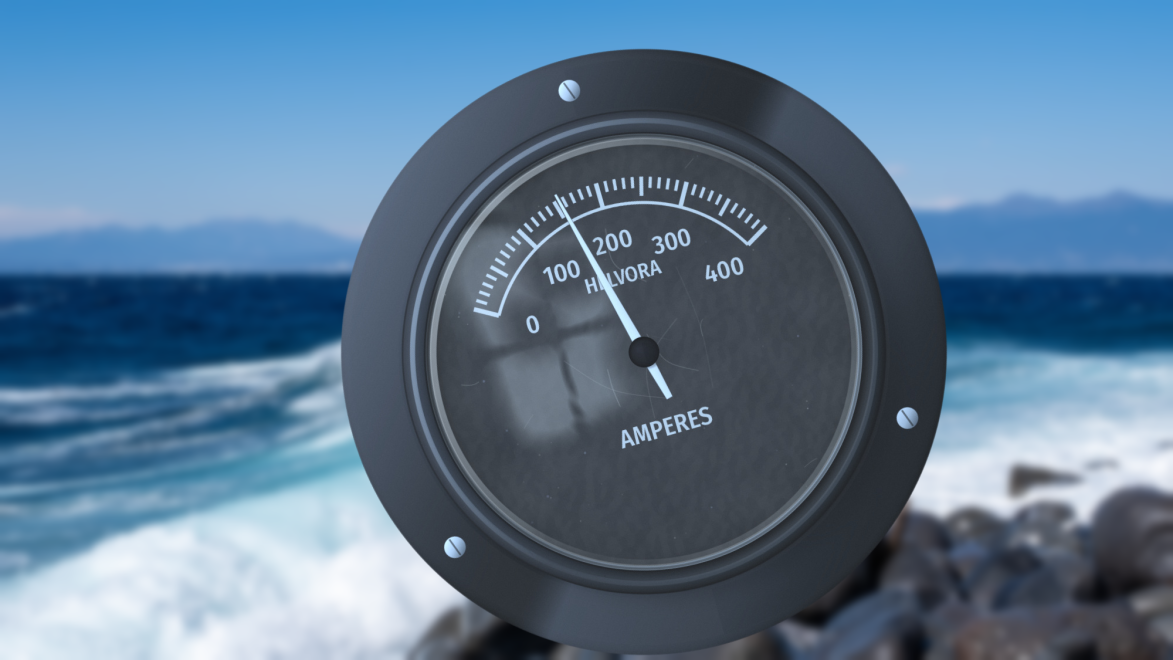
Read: {"value": 155, "unit": "A"}
